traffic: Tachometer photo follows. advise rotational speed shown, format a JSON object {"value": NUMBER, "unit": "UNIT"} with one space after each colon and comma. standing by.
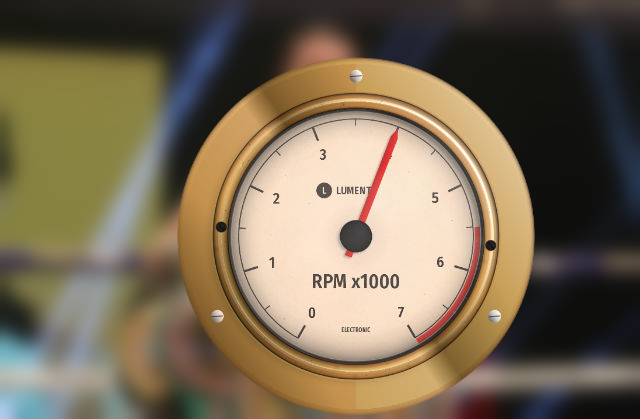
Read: {"value": 4000, "unit": "rpm"}
